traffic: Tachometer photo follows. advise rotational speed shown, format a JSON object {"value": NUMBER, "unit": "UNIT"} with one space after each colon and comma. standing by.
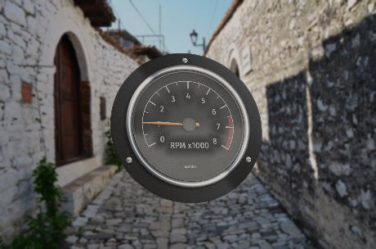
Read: {"value": 1000, "unit": "rpm"}
